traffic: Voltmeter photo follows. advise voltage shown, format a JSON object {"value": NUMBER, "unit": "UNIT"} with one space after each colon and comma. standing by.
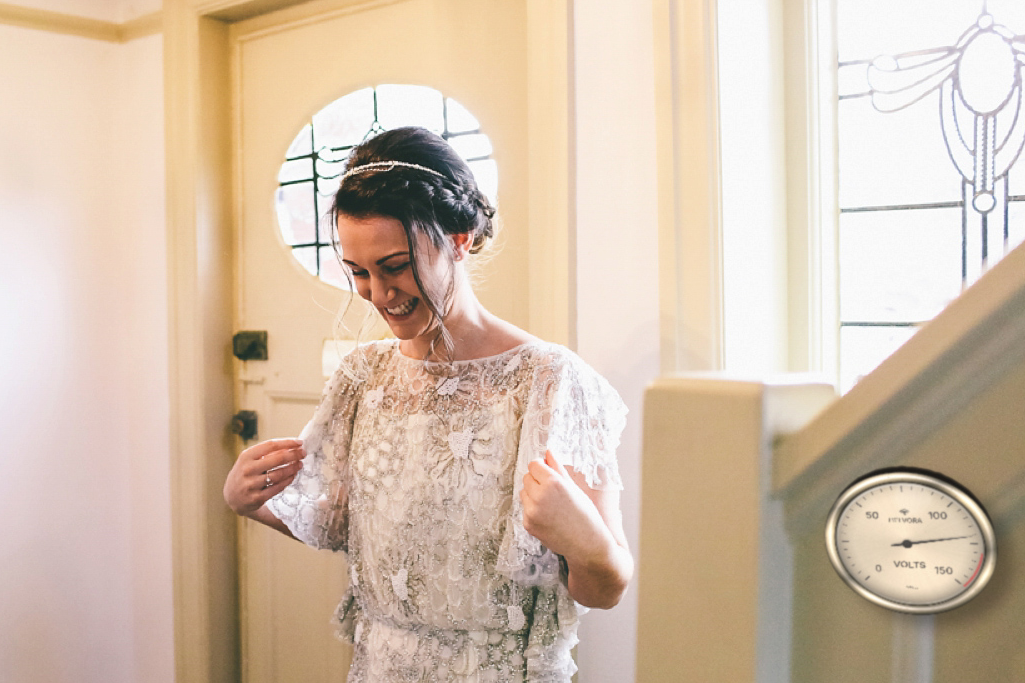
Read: {"value": 120, "unit": "V"}
